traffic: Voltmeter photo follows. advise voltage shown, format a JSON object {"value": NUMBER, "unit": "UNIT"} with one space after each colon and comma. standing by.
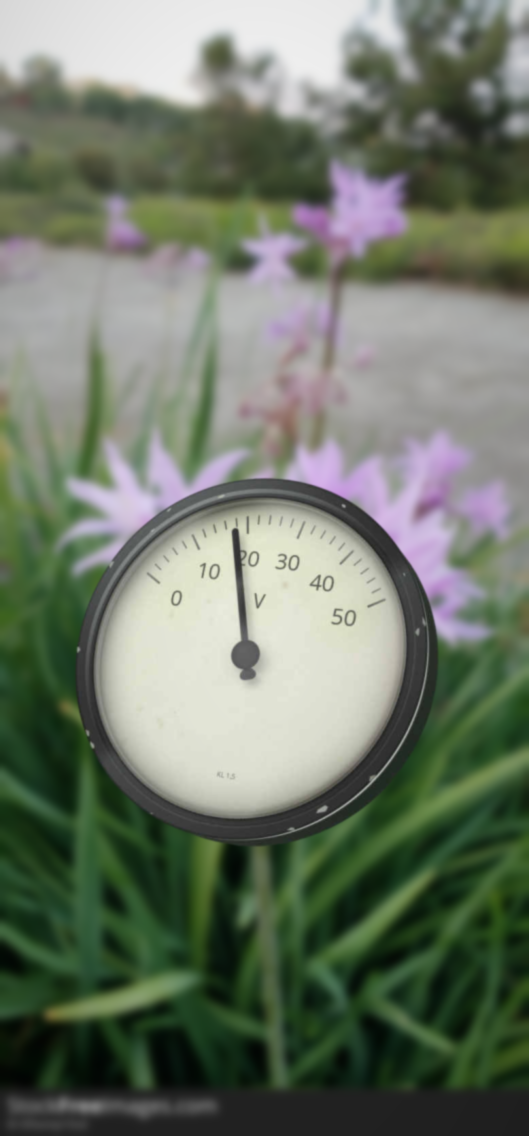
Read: {"value": 18, "unit": "V"}
